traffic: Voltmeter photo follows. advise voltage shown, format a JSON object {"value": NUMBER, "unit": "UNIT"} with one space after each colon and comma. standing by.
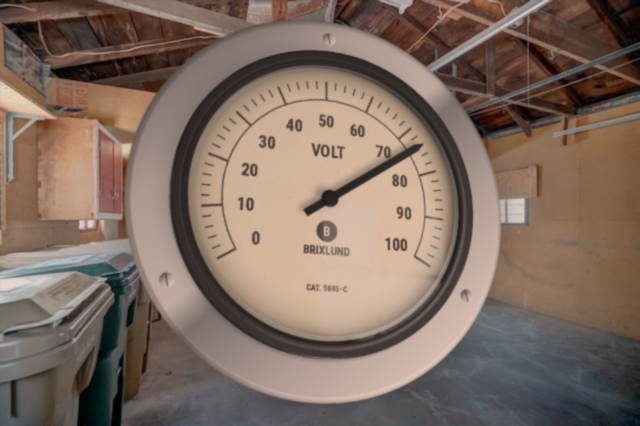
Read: {"value": 74, "unit": "V"}
